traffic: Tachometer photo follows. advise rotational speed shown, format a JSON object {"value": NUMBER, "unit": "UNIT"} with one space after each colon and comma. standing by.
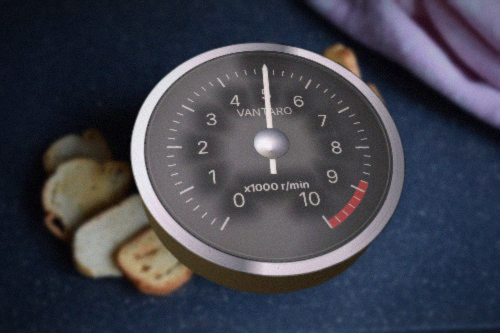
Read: {"value": 5000, "unit": "rpm"}
